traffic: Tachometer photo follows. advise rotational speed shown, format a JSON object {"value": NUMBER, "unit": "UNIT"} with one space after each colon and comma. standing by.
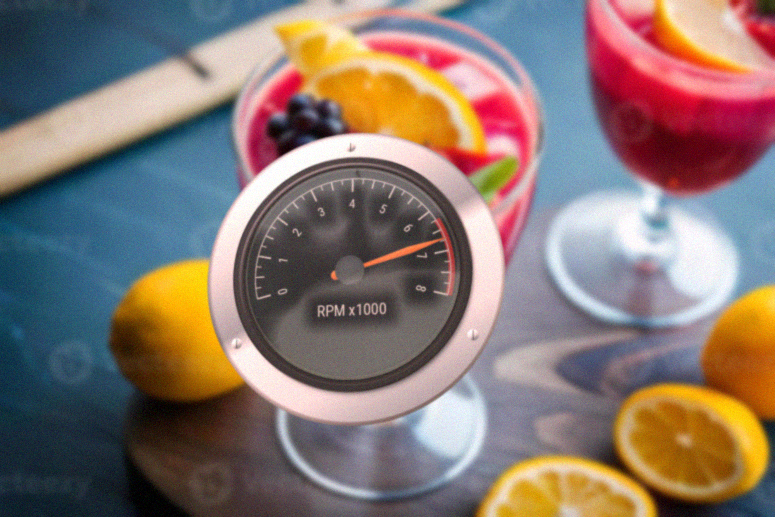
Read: {"value": 6750, "unit": "rpm"}
